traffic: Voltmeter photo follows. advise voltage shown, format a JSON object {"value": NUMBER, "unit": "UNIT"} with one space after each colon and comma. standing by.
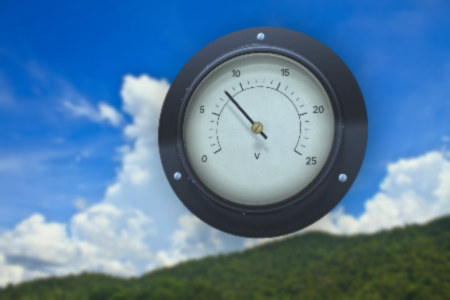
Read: {"value": 8, "unit": "V"}
